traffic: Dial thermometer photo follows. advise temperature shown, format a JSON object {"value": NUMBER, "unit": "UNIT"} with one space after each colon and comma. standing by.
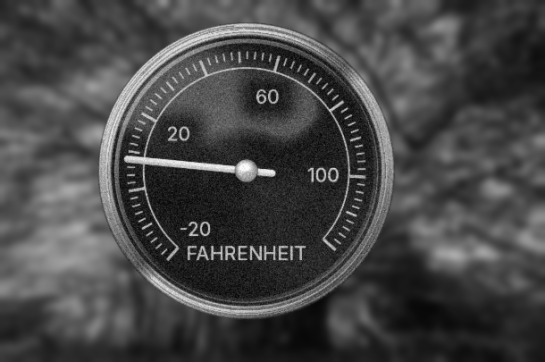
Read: {"value": 8, "unit": "°F"}
